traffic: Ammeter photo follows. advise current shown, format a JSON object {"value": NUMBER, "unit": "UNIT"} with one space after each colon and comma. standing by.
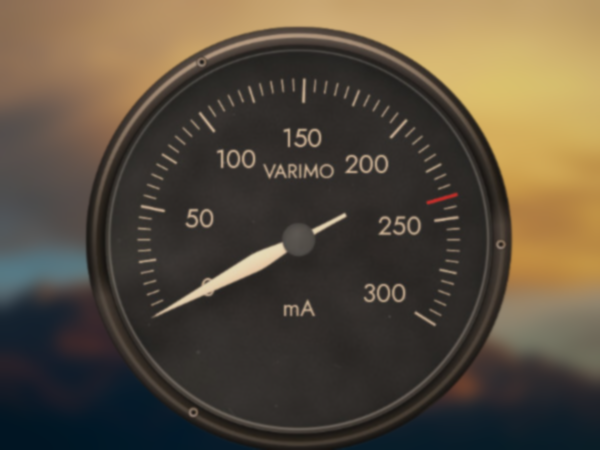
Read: {"value": 0, "unit": "mA"}
